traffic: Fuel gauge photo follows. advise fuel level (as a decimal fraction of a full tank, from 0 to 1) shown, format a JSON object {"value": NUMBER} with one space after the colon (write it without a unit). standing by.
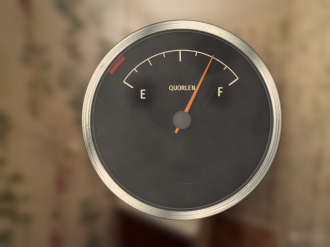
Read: {"value": 0.75}
